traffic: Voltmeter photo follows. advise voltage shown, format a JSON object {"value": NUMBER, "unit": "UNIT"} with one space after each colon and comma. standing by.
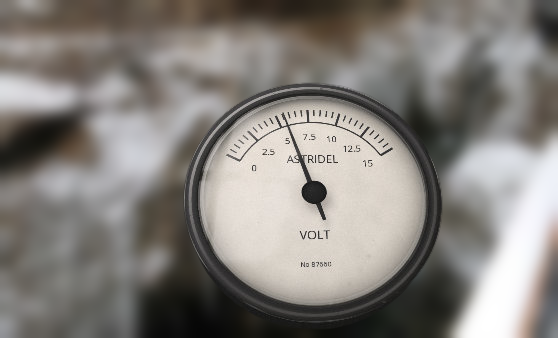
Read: {"value": 5.5, "unit": "V"}
